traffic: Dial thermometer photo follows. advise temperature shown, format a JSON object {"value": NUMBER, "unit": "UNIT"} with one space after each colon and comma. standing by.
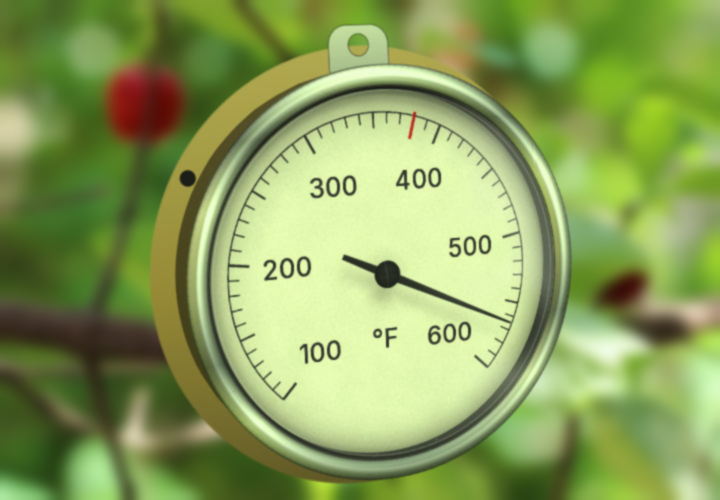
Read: {"value": 565, "unit": "°F"}
